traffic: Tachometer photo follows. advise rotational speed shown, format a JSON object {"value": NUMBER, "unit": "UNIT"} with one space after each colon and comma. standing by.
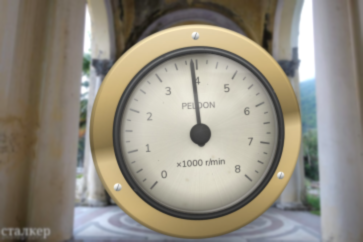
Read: {"value": 3875, "unit": "rpm"}
